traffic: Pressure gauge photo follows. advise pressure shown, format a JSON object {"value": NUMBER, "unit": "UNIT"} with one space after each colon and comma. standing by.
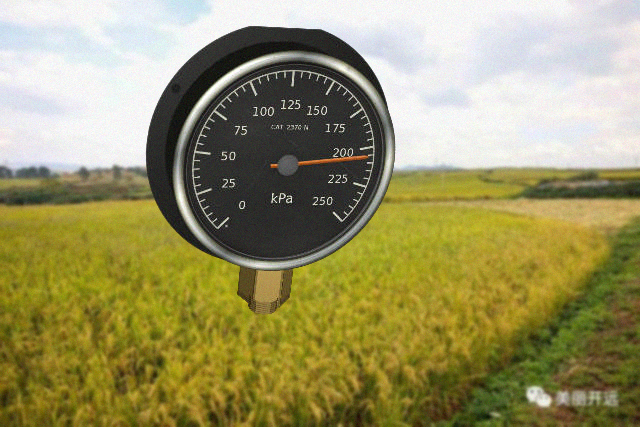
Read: {"value": 205, "unit": "kPa"}
